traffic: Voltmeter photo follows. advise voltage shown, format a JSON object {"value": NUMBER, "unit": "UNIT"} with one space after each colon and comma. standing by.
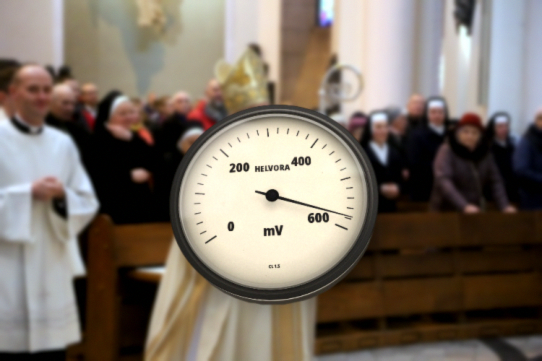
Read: {"value": 580, "unit": "mV"}
